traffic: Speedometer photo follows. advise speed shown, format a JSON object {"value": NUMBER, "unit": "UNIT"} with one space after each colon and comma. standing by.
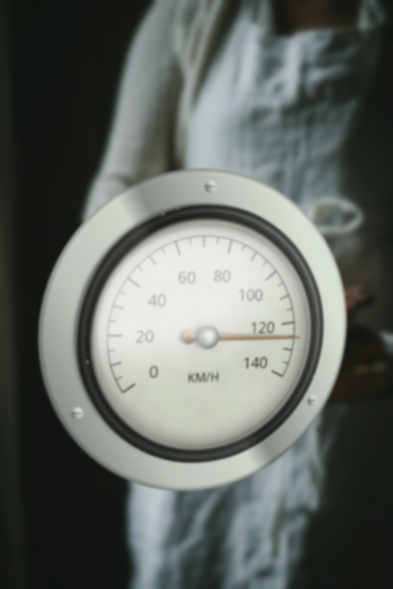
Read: {"value": 125, "unit": "km/h"}
